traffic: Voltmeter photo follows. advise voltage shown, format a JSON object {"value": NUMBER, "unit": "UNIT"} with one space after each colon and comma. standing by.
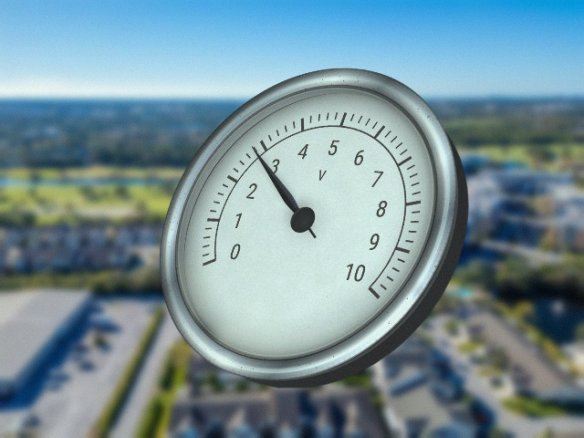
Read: {"value": 2.8, "unit": "V"}
